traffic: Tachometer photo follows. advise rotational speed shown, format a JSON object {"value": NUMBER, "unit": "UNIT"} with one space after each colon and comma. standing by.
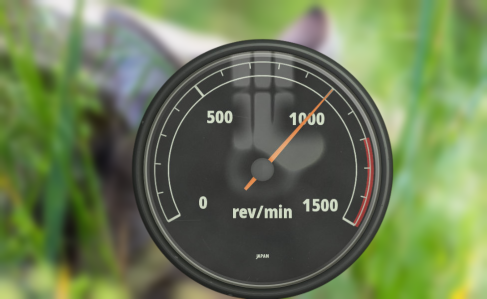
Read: {"value": 1000, "unit": "rpm"}
